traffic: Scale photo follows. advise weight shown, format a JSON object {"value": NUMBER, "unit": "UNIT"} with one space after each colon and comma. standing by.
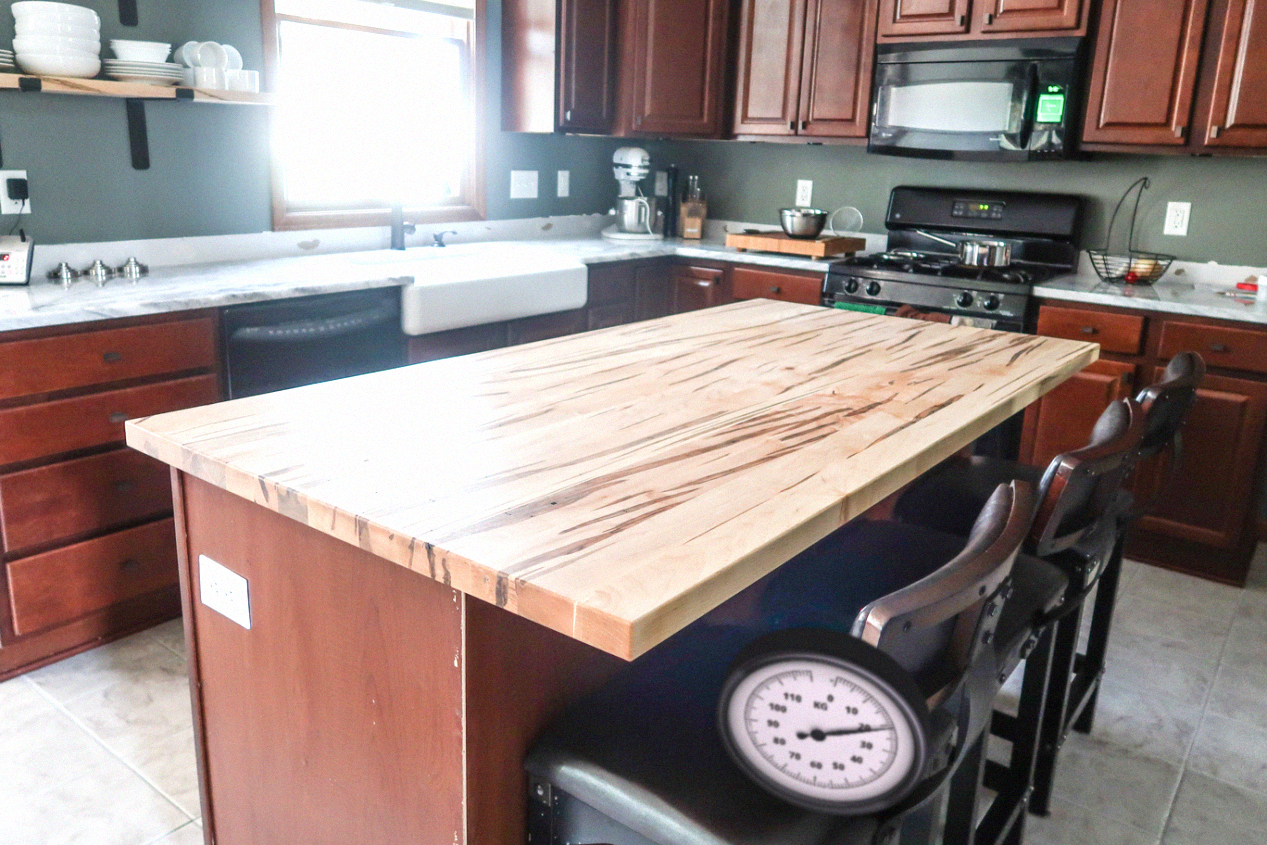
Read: {"value": 20, "unit": "kg"}
